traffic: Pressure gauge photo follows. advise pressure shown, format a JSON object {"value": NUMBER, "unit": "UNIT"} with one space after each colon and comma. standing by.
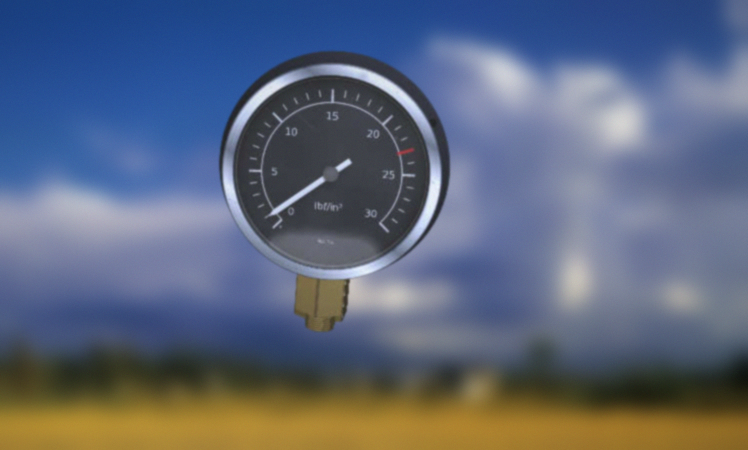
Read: {"value": 1, "unit": "psi"}
